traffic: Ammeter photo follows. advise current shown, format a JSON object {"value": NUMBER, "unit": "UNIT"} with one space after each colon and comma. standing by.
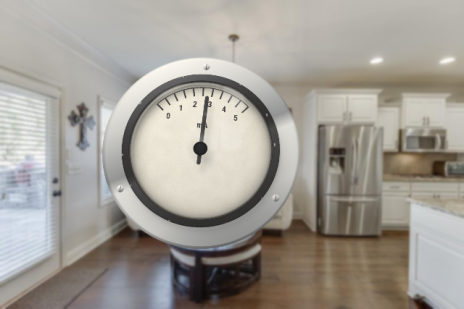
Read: {"value": 2.75, "unit": "mA"}
